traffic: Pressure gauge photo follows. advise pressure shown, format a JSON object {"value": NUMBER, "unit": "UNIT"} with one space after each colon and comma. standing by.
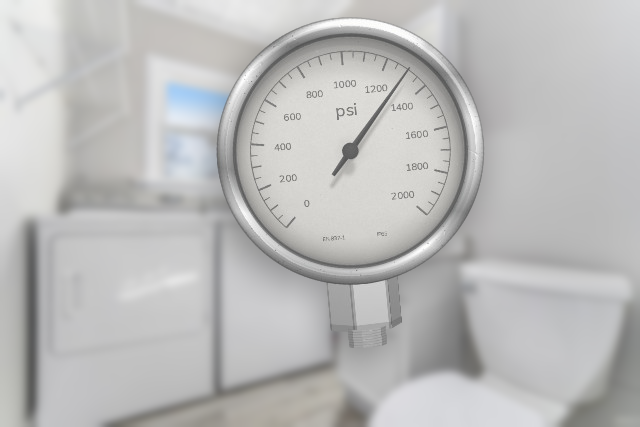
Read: {"value": 1300, "unit": "psi"}
